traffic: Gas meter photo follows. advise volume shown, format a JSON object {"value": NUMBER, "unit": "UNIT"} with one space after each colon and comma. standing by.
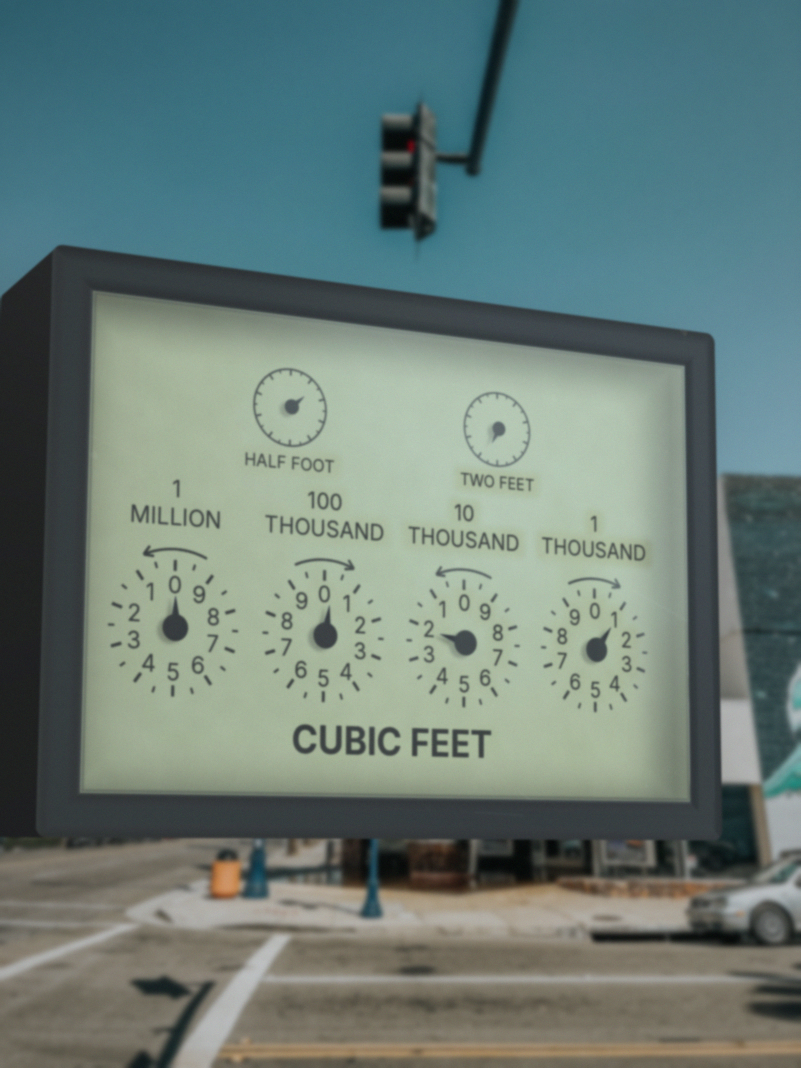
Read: {"value": 2100, "unit": "ft³"}
